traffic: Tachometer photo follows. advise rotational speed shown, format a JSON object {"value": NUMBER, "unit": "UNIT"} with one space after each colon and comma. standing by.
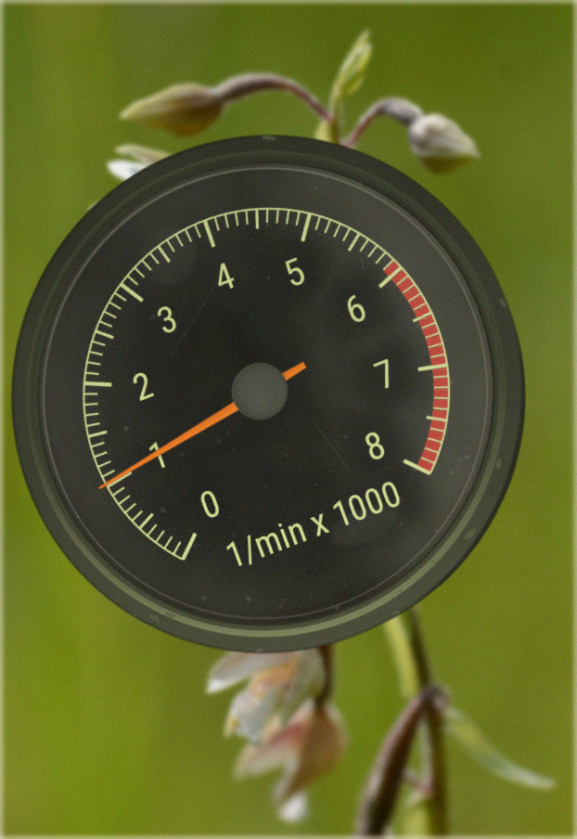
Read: {"value": 1000, "unit": "rpm"}
